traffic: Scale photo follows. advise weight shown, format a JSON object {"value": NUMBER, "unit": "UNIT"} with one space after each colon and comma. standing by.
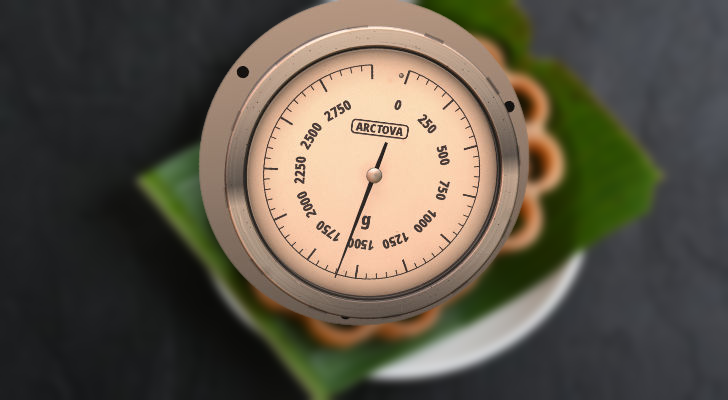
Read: {"value": 1600, "unit": "g"}
